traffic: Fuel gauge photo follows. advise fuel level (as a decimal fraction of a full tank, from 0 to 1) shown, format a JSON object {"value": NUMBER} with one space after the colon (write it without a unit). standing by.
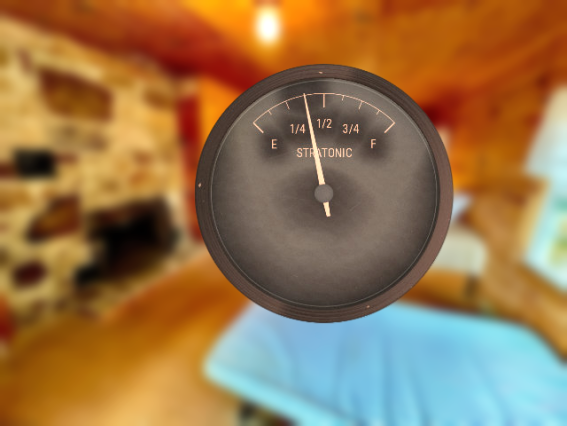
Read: {"value": 0.375}
